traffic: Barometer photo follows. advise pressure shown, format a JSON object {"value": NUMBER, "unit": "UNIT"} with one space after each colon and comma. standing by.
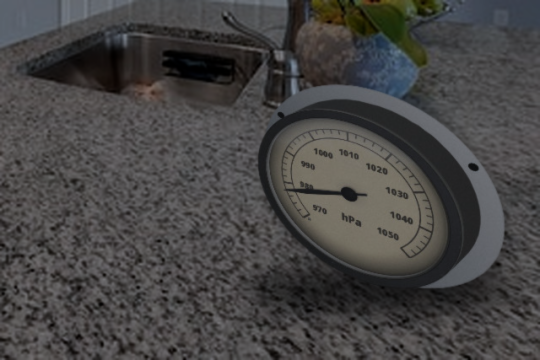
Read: {"value": 978, "unit": "hPa"}
